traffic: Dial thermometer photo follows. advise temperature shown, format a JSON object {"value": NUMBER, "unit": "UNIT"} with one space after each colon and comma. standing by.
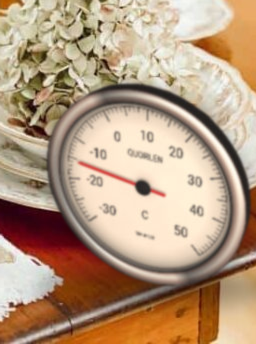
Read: {"value": -15, "unit": "°C"}
